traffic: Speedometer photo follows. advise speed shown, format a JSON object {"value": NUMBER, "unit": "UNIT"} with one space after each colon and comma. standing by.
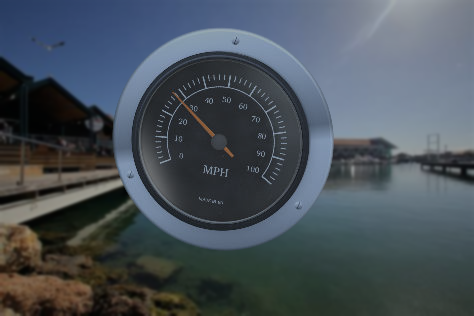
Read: {"value": 28, "unit": "mph"}
